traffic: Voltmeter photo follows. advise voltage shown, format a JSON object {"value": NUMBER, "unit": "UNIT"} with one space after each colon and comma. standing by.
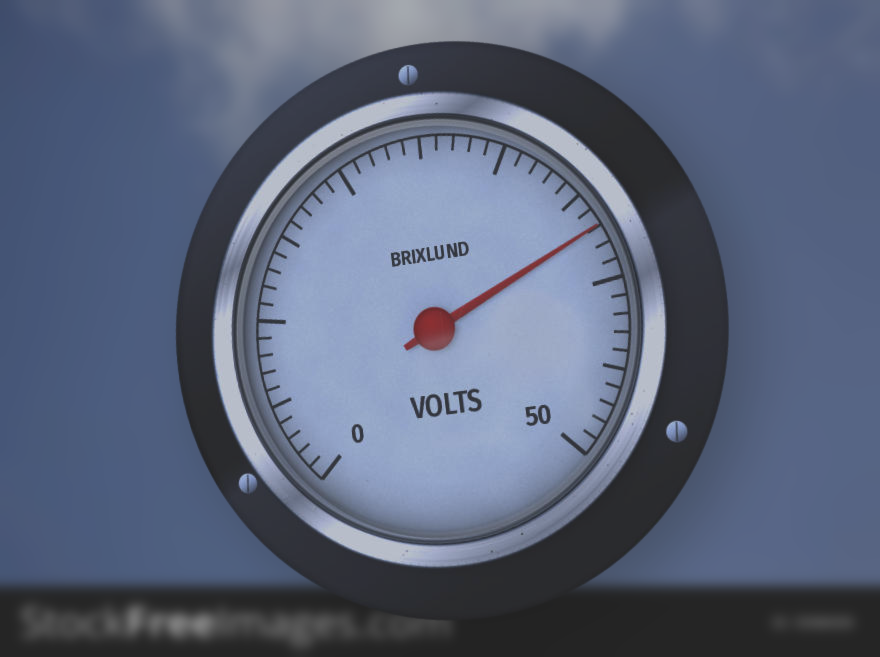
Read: {"value": 37, "unit": "V"}
